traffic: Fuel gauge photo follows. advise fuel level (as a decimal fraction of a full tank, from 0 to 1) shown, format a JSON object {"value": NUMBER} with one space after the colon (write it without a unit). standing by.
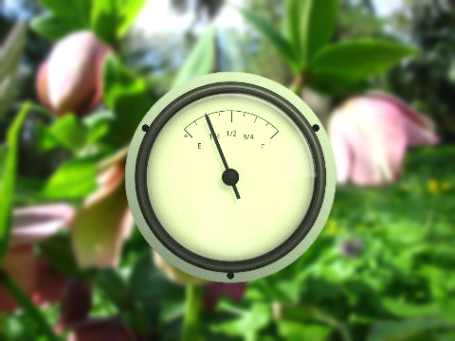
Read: {"value": 0.25}
